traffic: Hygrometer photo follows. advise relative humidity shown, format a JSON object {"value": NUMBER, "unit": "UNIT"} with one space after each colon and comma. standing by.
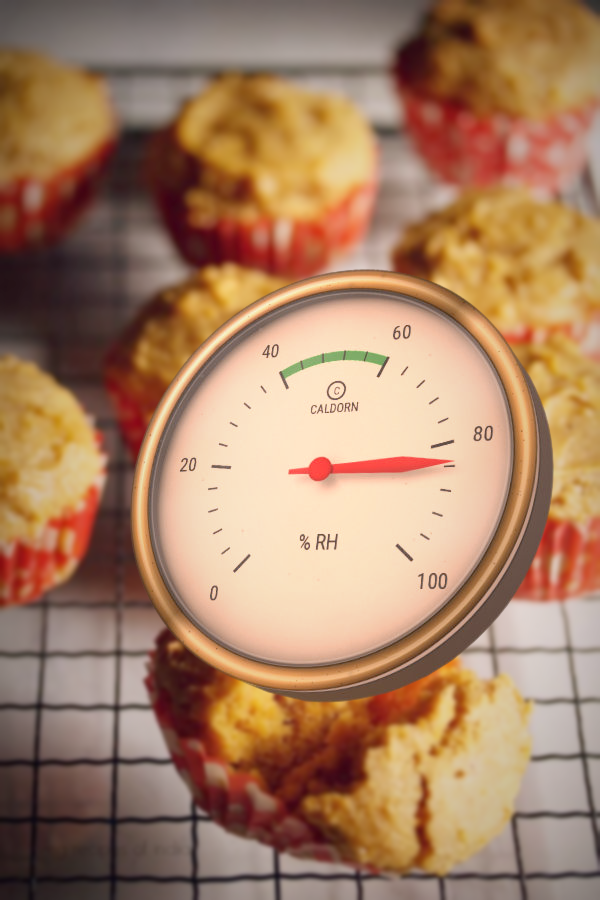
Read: {"value": 84, "unit": "%"}
